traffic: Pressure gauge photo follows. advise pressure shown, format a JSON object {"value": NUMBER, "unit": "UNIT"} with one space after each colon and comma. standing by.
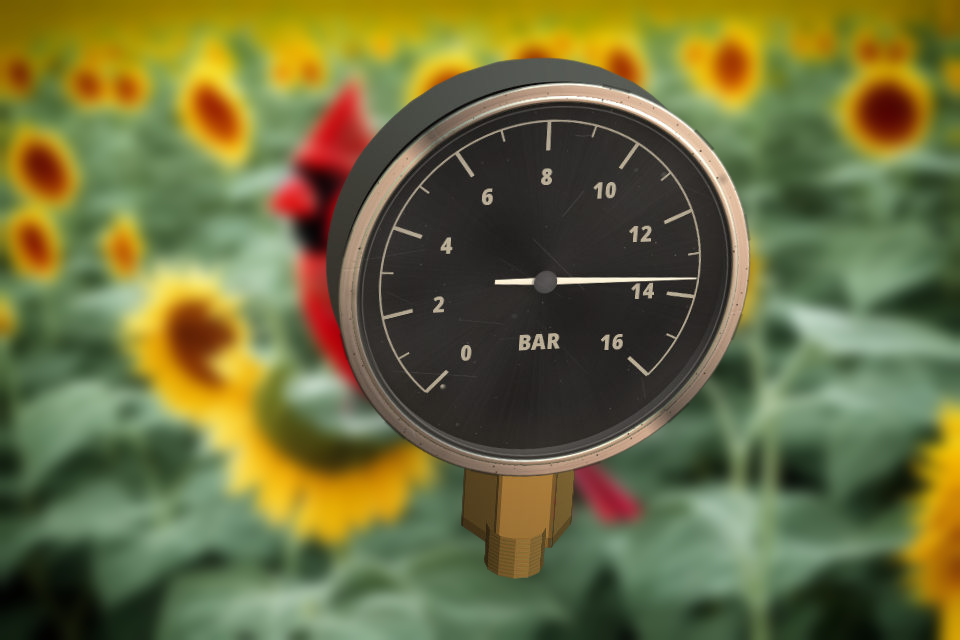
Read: {"value": 13.5, "unit": "bar"}
